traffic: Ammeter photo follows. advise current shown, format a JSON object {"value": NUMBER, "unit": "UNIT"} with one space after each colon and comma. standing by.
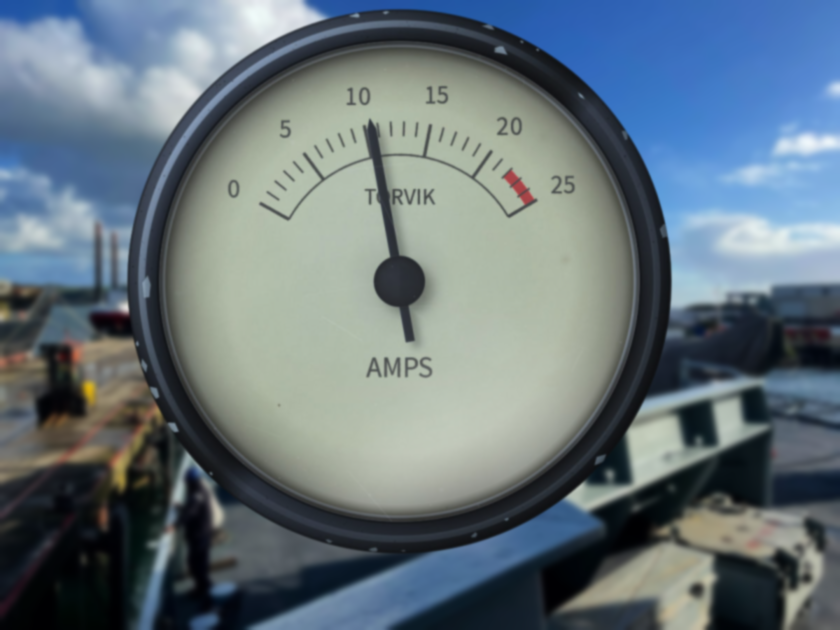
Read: {"value": 10.5, "unit": "A"}
